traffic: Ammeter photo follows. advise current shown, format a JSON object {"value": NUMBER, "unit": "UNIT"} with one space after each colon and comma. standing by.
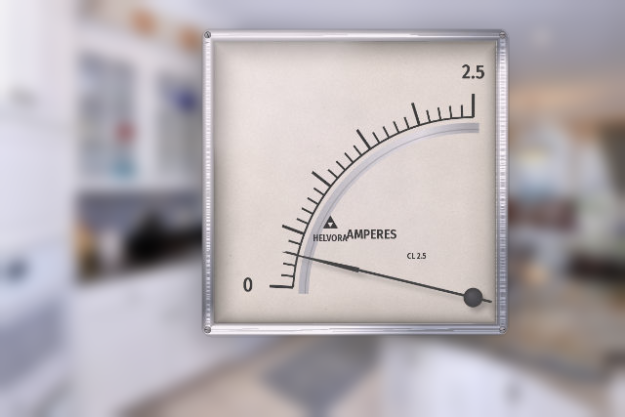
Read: {"value": 0.3, "unit": "A"}
